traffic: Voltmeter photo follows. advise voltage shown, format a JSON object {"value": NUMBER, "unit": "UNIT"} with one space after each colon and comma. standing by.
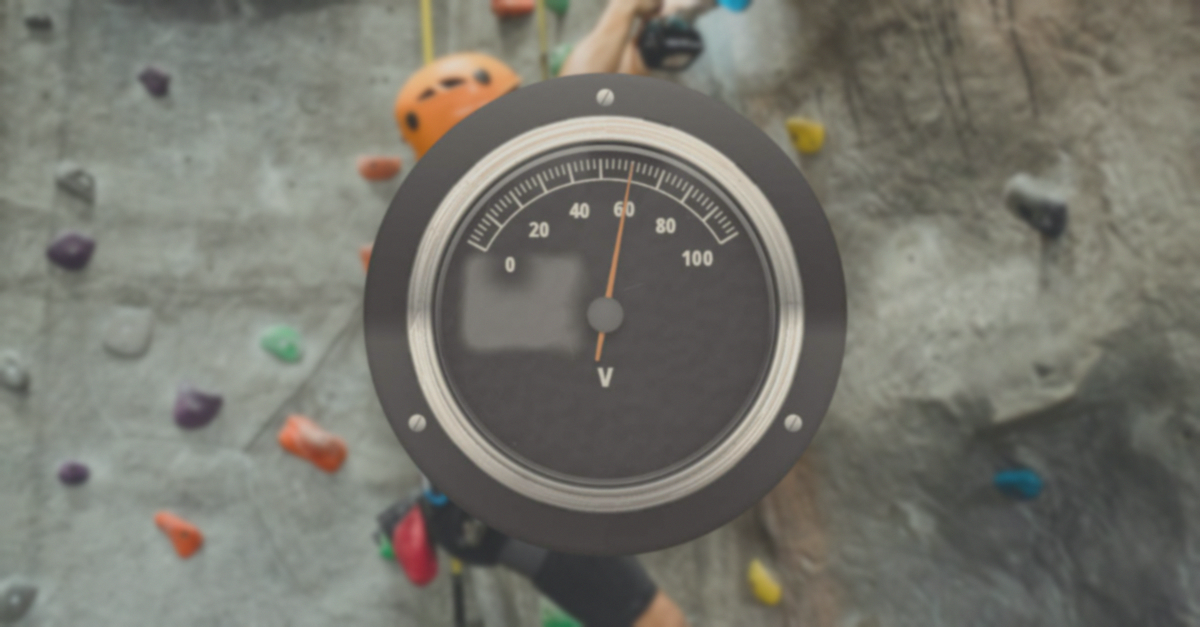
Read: {"value": 60, "unit": "V"}
